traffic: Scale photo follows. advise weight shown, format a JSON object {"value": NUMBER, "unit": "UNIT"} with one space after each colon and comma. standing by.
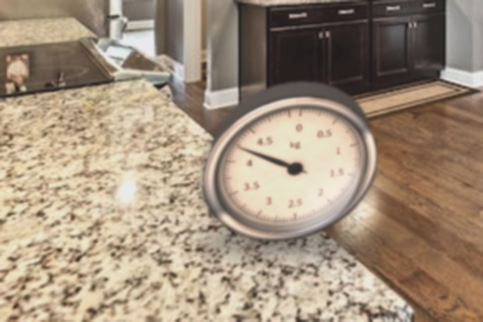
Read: {"value": 4.25, "unit": "kg"}
